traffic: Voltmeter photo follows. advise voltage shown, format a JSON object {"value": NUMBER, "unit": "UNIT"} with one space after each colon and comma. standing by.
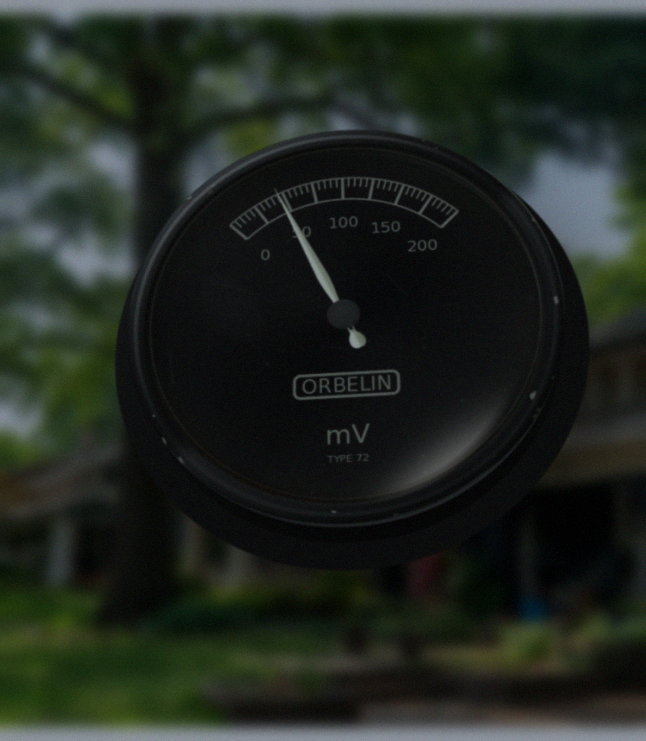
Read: {"value": 45, "unit": "mV"}
